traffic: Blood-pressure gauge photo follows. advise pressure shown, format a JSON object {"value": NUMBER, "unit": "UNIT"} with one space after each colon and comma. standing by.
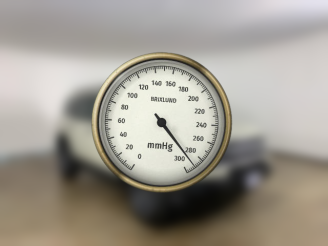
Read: {"value": 290, "unit": "mmHg"}
